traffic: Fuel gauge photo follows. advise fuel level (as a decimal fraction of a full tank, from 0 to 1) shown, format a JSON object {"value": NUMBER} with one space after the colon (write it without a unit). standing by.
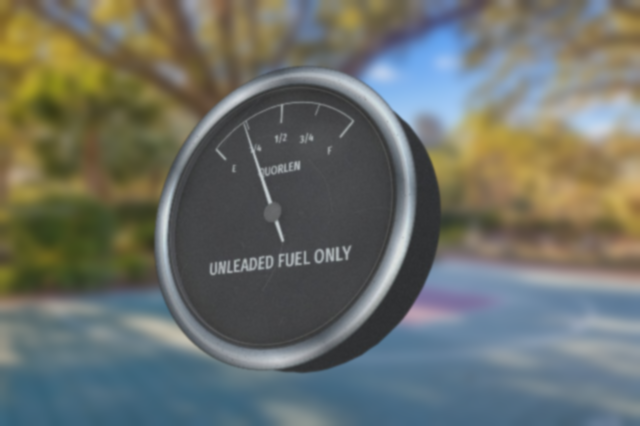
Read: {"value": 0.25}
